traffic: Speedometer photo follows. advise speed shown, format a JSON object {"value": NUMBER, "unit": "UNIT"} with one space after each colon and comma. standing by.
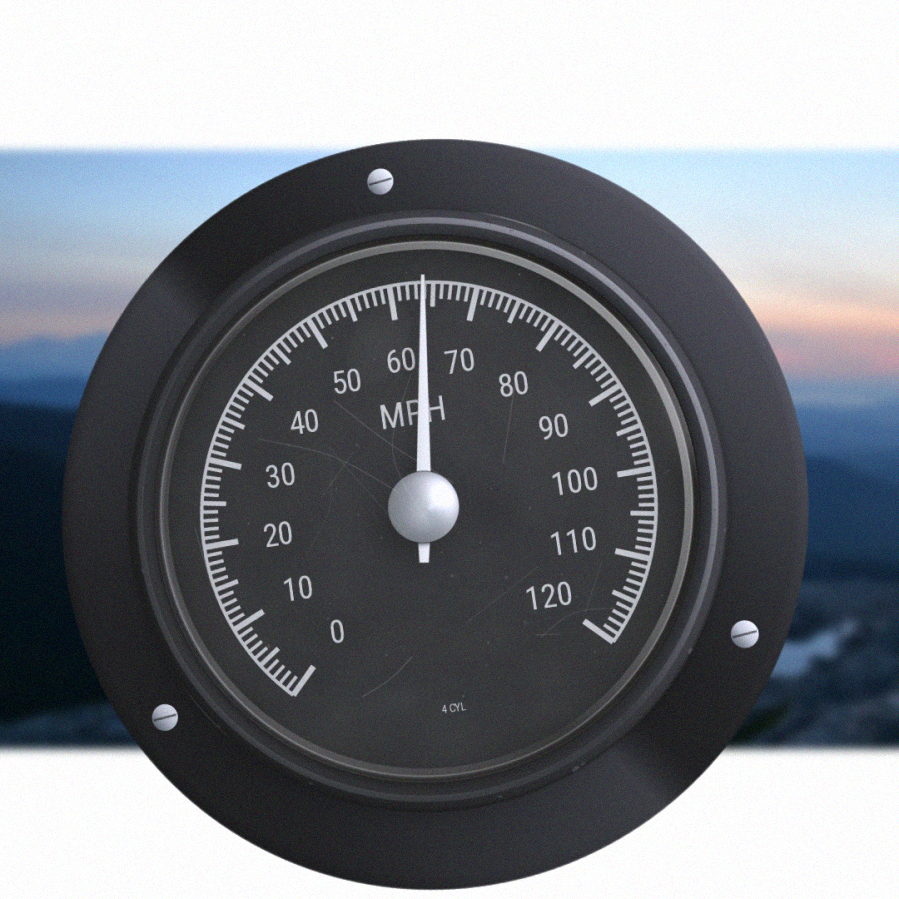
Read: {"value": 64, "unit": "mph"}
